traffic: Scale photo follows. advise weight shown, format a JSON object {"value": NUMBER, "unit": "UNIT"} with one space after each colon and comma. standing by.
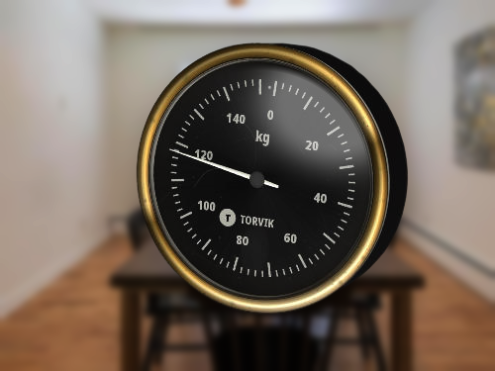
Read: {"value": 118, "unit": "kg"}
